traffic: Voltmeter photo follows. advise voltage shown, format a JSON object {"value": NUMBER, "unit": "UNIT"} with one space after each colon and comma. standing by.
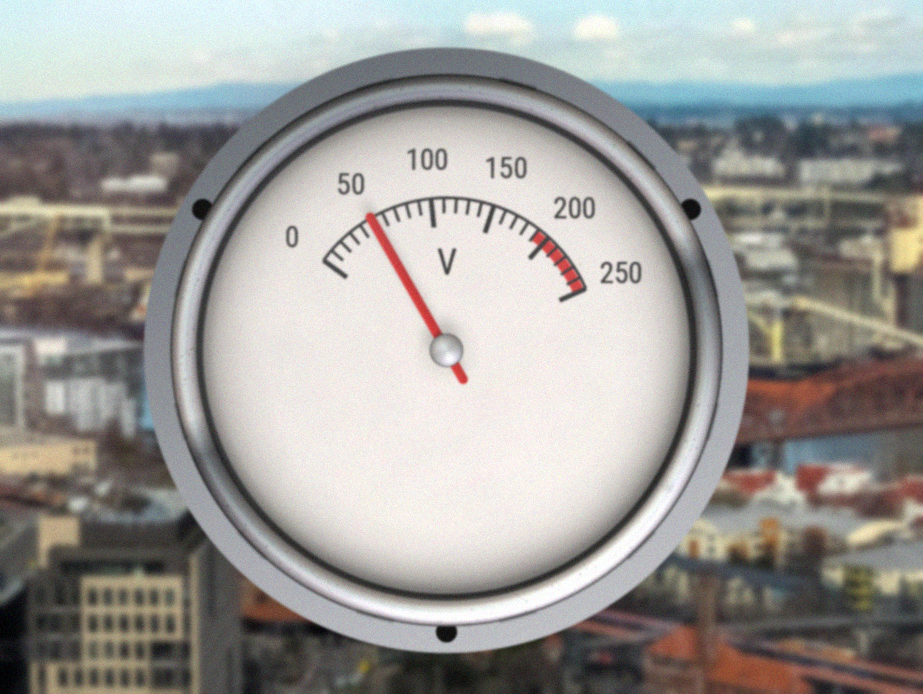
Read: {"value": 50, "unit": "V"}
